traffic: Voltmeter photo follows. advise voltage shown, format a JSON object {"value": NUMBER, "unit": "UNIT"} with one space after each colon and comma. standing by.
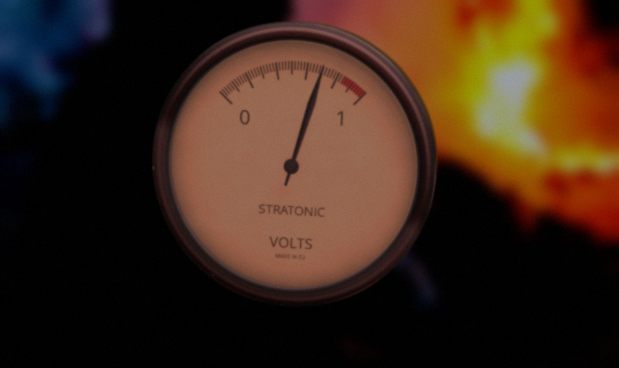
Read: {"value": 0.7, "unit": "V"}
